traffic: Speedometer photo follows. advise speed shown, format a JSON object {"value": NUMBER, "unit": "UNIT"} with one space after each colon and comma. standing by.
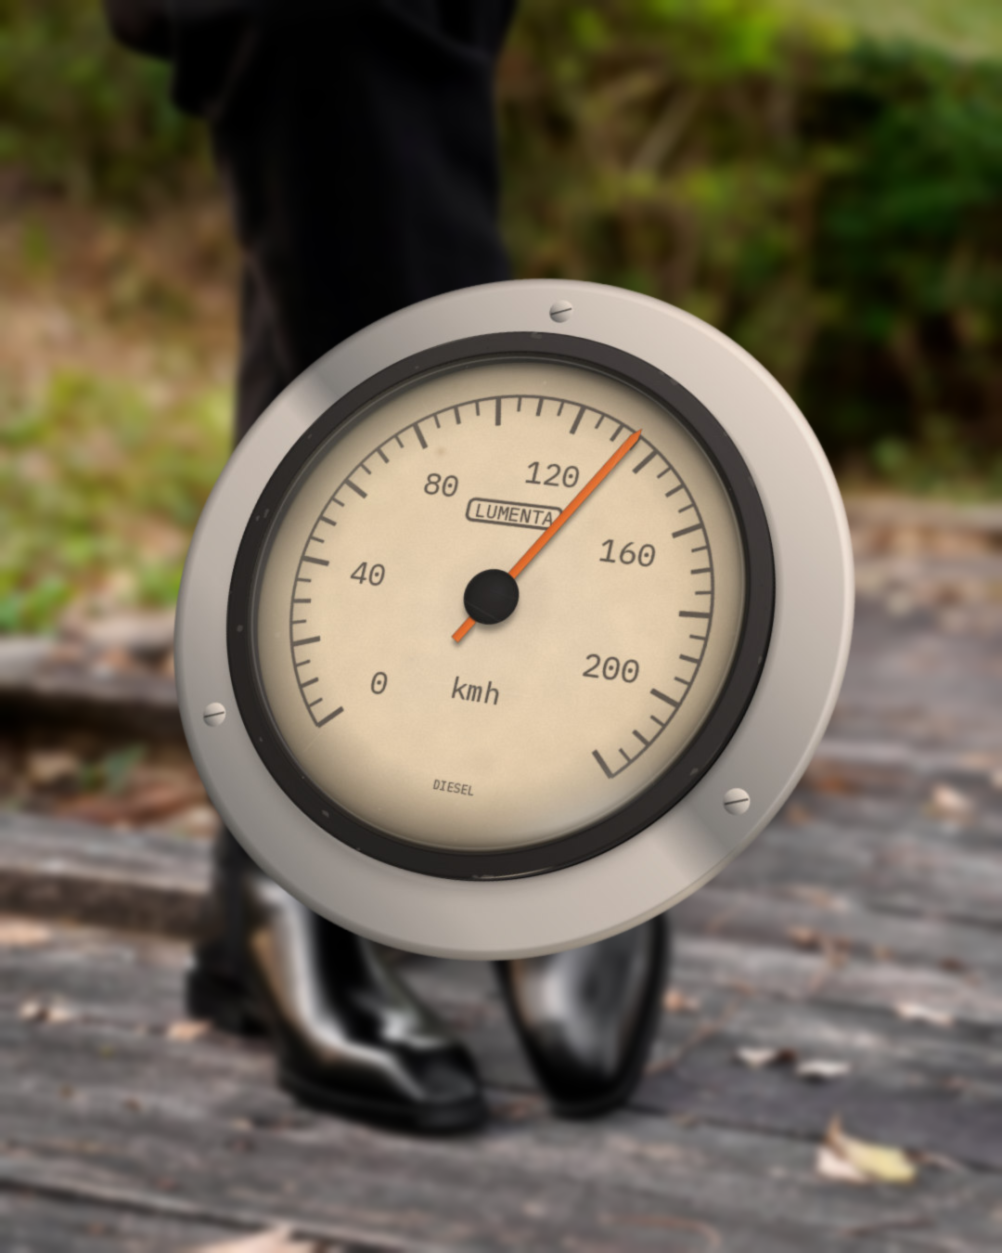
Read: {"value": 135, "unit": "km/h"}
